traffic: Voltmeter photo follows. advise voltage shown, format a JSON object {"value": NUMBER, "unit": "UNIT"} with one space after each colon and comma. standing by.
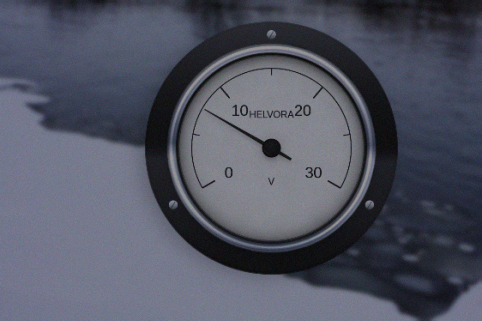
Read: {"value": 7.5, "unit": "V"}
